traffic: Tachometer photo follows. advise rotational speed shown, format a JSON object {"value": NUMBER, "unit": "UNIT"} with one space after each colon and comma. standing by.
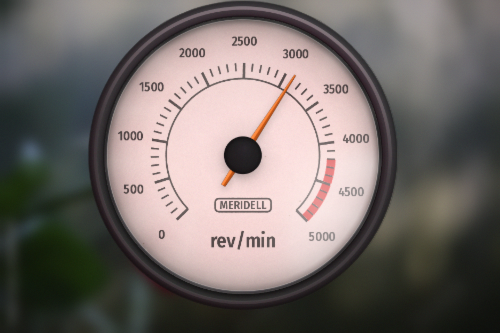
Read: {"value": 3100, "unit": "rpm"}
